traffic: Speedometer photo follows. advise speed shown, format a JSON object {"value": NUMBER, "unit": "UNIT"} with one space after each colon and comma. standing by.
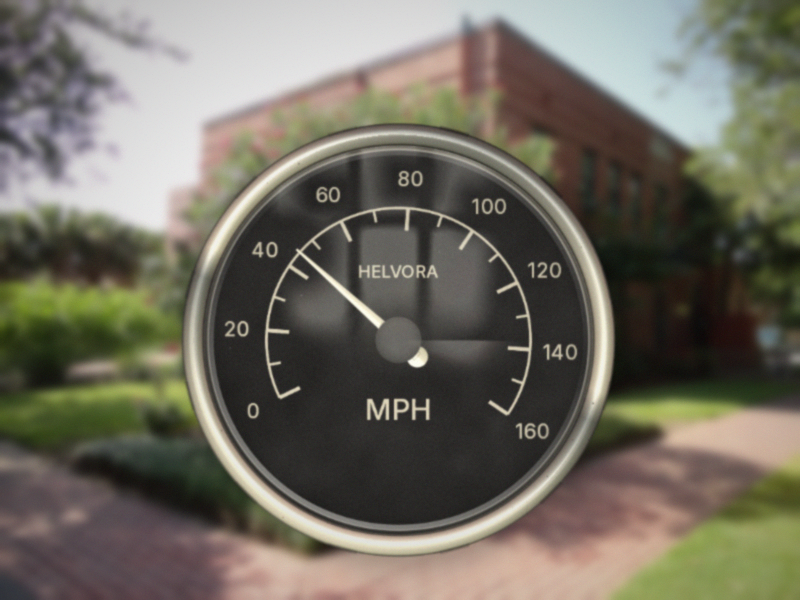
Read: {"value": 45, "unit": "mph"}
